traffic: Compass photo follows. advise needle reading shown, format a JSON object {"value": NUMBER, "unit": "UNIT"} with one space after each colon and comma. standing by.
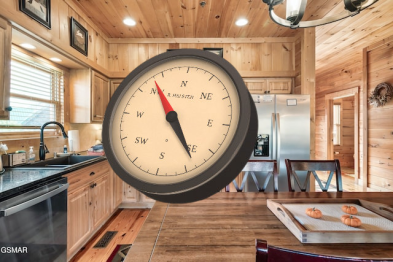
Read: {"value": 320, "unit": "°"}
